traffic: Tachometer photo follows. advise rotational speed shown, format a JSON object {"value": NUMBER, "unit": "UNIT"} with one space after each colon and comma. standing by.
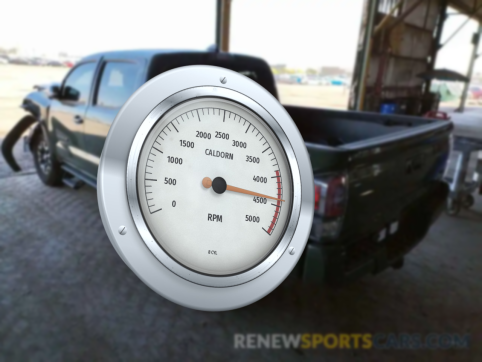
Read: {"value": 4400, "unit": "rpm"}
